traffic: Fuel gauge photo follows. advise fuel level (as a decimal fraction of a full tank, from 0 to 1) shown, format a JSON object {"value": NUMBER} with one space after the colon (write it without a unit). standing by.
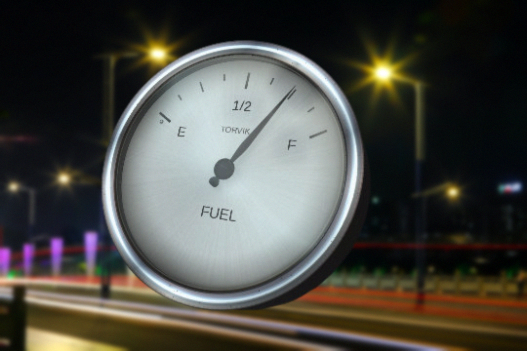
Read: {"value": 0.75}
